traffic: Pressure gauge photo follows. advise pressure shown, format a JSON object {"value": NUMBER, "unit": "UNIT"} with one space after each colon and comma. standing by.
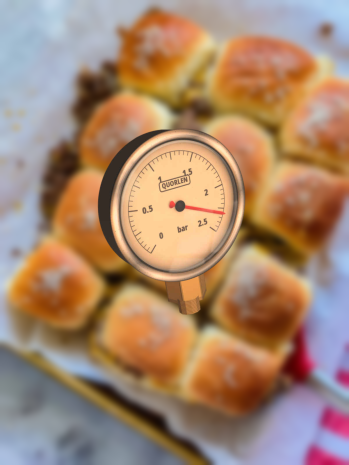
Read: {"value": 2.3, "unit": "bar"}
